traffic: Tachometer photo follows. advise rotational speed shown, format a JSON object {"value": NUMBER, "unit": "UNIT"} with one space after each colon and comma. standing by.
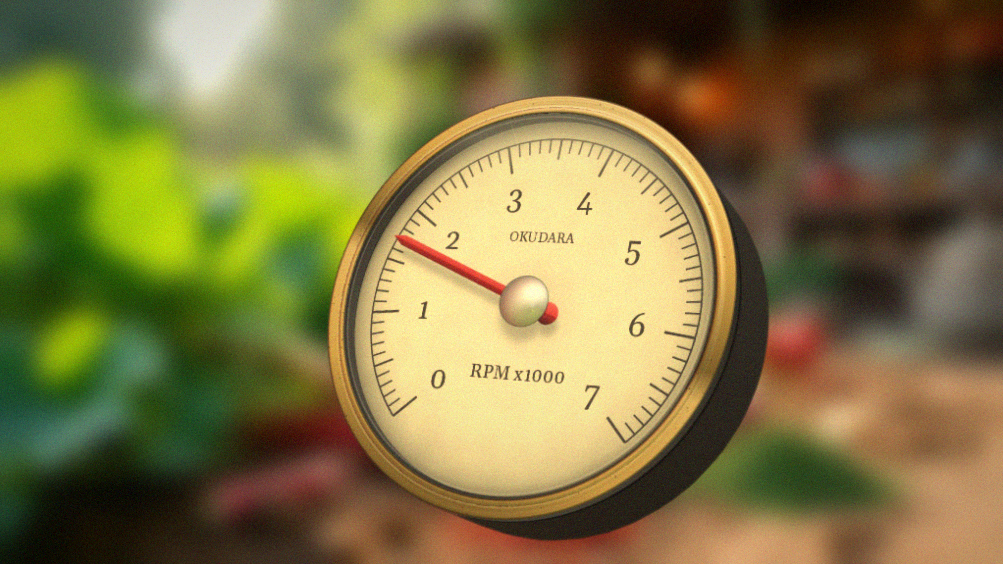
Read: {"value": 1700, "unit": "rpm"}
